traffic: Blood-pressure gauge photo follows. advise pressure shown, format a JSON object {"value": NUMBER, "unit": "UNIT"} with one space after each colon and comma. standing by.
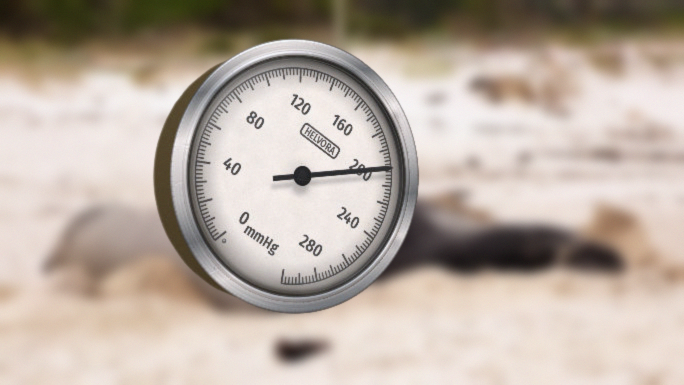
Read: {"value": 200, "unit": "mmHg"}
